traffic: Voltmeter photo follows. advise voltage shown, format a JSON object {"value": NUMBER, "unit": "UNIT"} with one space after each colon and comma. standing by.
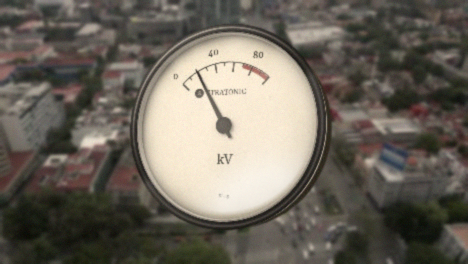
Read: {"value": 20, "unit": "kV"}
